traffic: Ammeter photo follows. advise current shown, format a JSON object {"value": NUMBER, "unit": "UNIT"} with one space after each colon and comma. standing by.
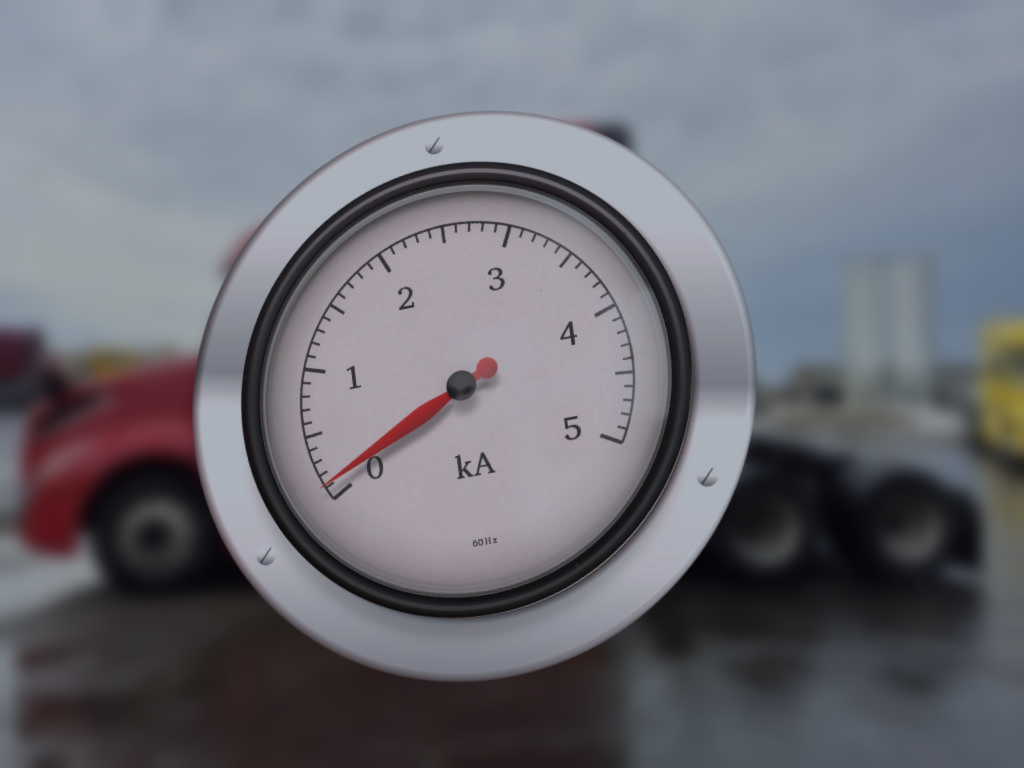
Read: {"value": 0.1, "unit": "kA"}
